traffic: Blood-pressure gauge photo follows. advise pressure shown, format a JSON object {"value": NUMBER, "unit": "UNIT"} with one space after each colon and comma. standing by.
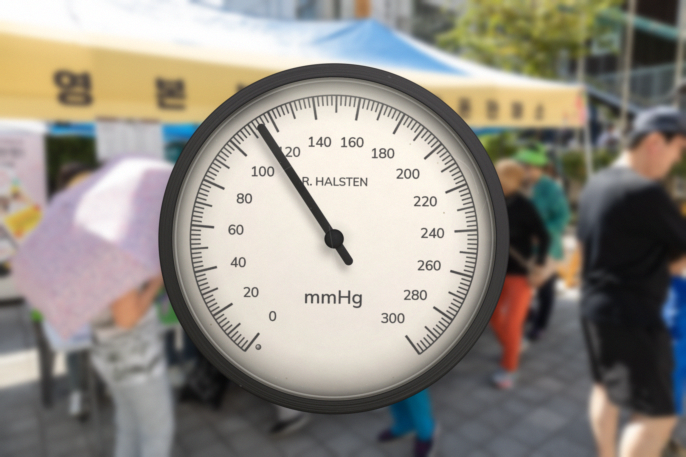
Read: {"value": 114, "unit": "mmHg"}
